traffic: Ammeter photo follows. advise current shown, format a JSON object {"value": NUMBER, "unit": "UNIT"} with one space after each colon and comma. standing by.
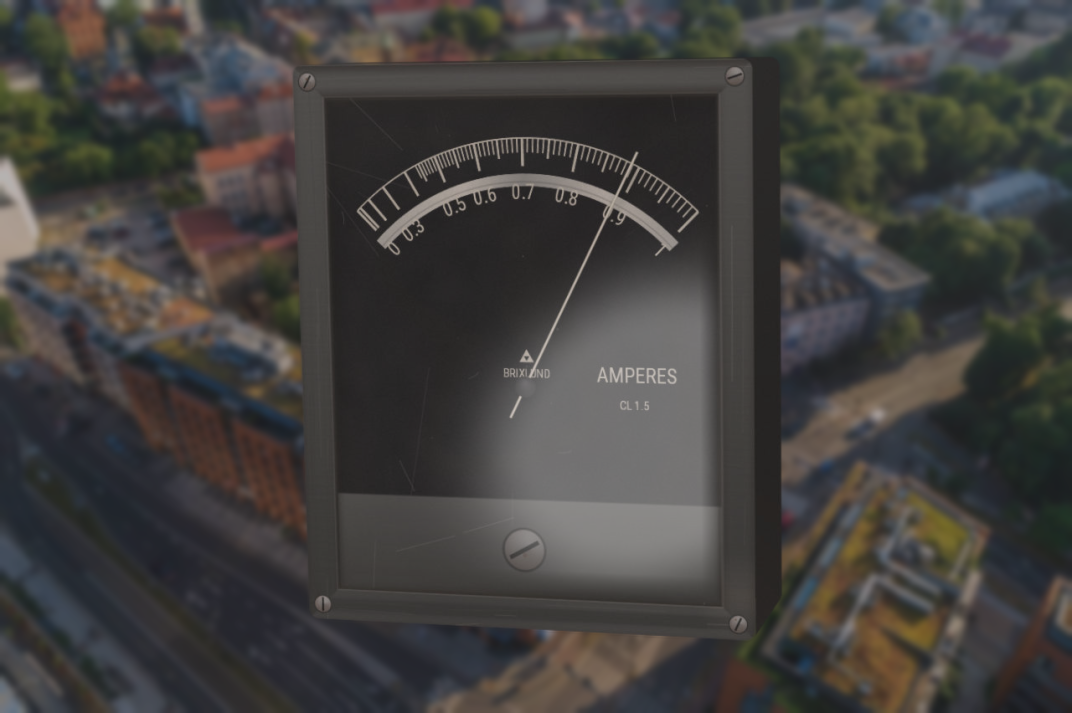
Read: {"value": 0.89, "unit": "A"}
